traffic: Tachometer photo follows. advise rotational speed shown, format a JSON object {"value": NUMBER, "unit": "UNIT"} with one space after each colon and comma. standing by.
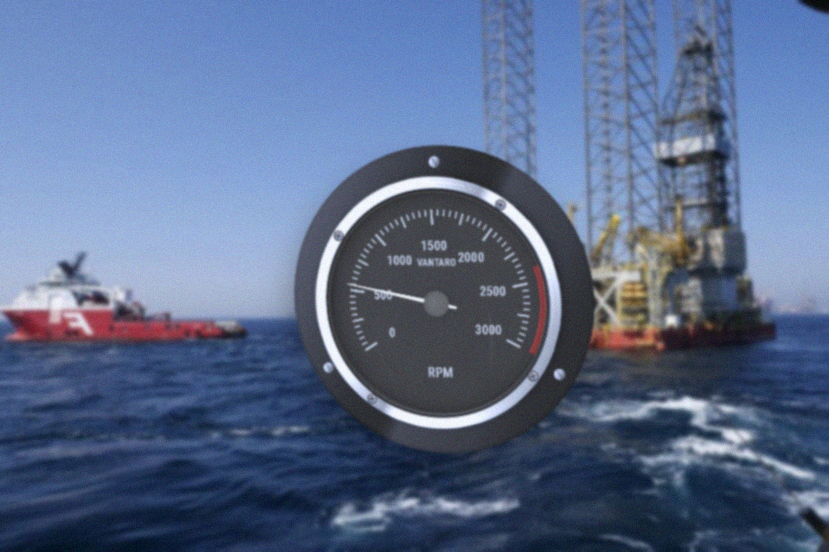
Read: {"value": 550, "unit": "rpm"}
